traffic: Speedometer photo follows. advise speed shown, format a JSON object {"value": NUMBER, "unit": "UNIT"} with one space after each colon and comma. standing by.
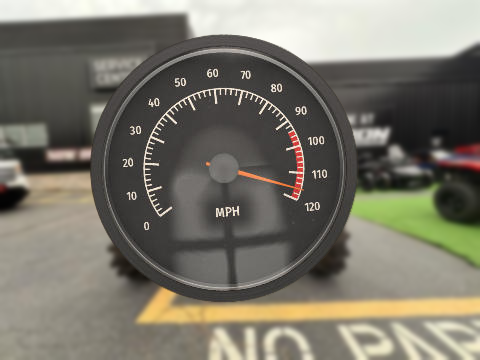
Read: {"value": 116, "unit": "mph"}
